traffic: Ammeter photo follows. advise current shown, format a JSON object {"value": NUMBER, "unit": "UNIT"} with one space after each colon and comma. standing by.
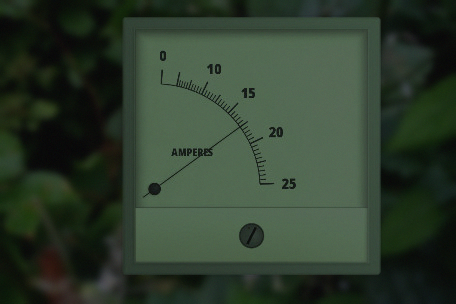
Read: {"value": 17.5, "unit": "A"}
